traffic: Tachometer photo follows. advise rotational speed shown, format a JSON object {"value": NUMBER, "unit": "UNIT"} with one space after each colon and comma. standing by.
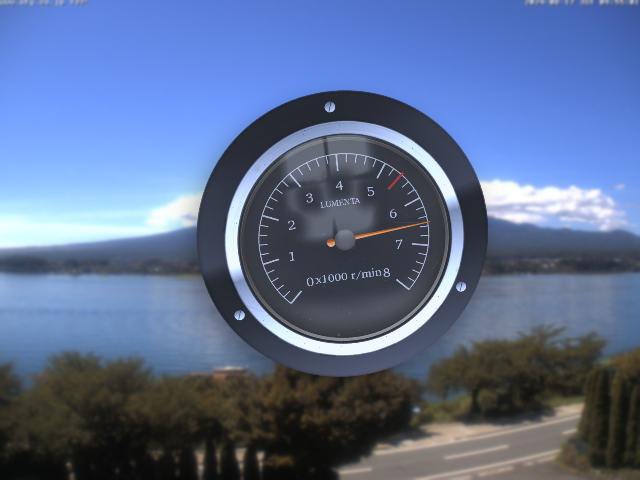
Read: {"value": 6500, "unit": "rpm"}
